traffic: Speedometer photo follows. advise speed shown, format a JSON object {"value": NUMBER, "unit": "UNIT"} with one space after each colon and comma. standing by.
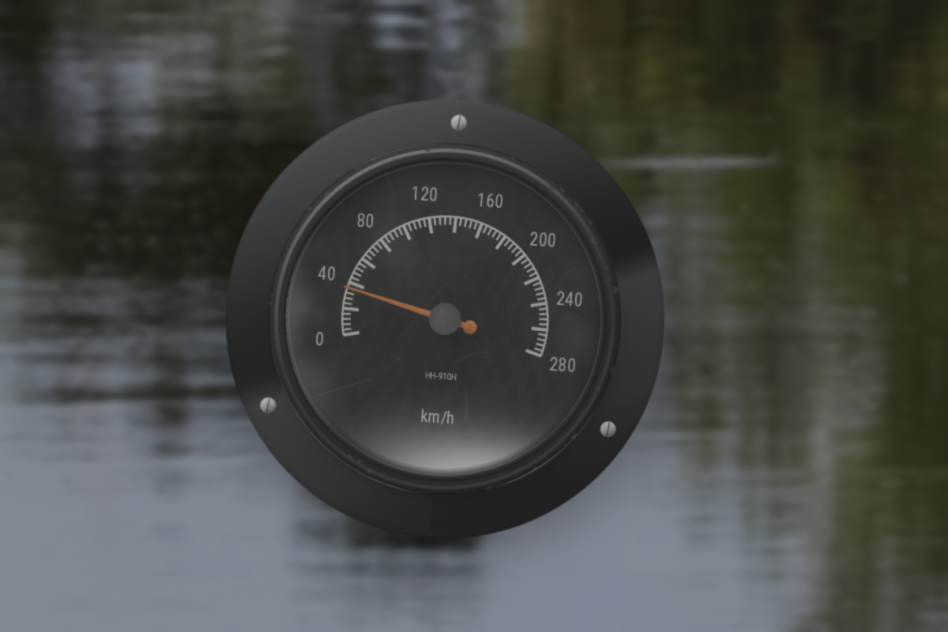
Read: {"value": 36, "unit": "km/h"}
